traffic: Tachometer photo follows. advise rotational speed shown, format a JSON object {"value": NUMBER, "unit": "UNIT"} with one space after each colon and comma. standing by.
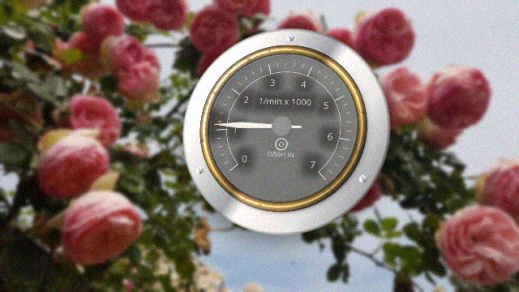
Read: {"value": 1100, "unit": "rpm"}
